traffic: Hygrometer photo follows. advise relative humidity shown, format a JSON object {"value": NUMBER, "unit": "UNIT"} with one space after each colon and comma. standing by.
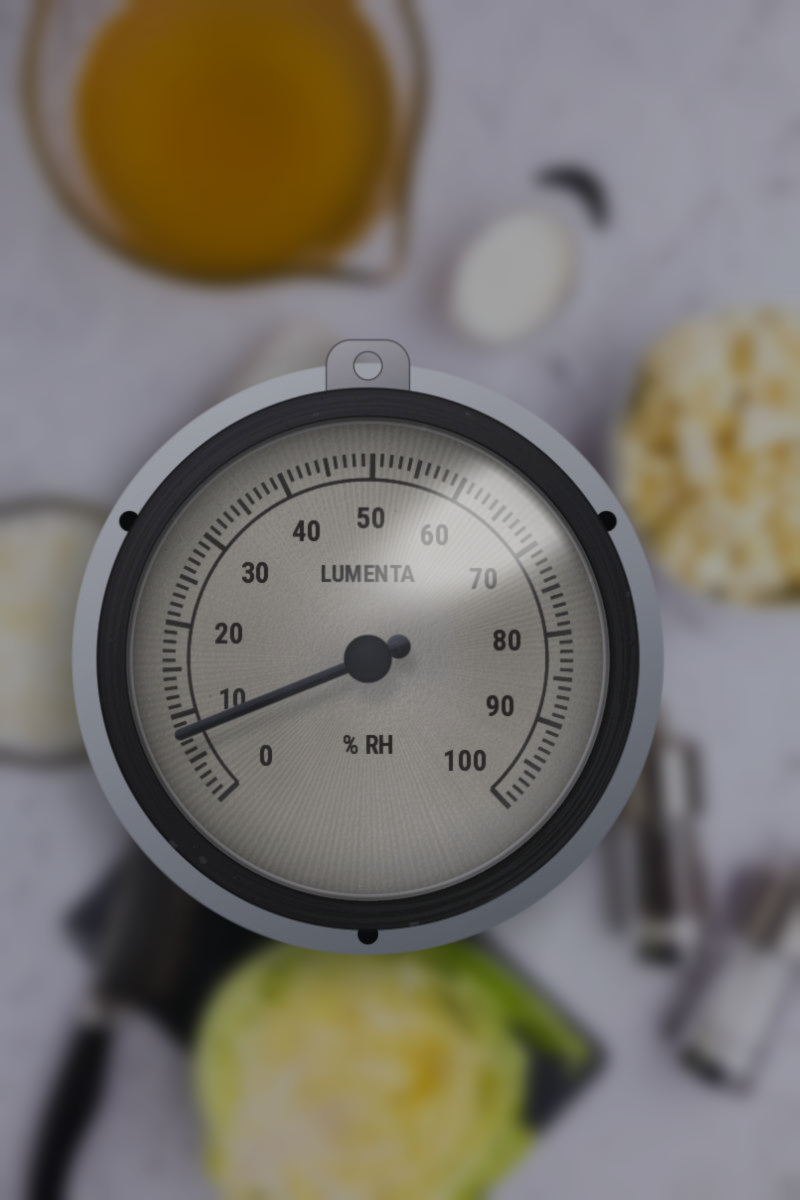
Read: {"value": 8, "unit": "%"}
